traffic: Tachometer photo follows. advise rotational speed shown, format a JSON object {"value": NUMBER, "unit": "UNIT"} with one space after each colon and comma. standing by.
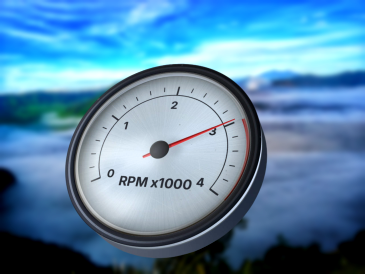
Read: {"value": 3000, "unit": "rpm"}
